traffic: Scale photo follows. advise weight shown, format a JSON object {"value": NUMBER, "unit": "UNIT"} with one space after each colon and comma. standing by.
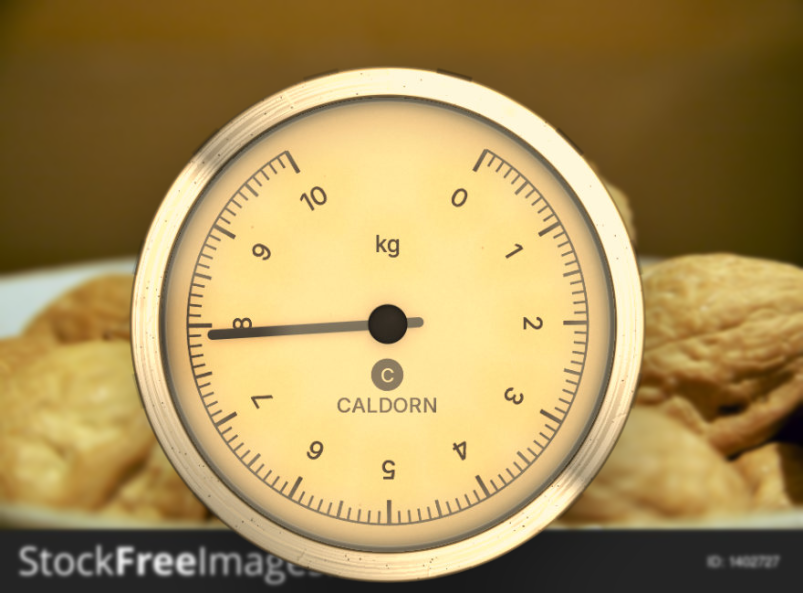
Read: {"value": 7.9, "unit": "kg"}
